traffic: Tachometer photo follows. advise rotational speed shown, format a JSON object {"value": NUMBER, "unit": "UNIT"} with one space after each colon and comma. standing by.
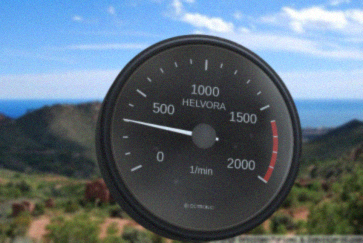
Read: {"value": 300, "unit": "rpm"}
